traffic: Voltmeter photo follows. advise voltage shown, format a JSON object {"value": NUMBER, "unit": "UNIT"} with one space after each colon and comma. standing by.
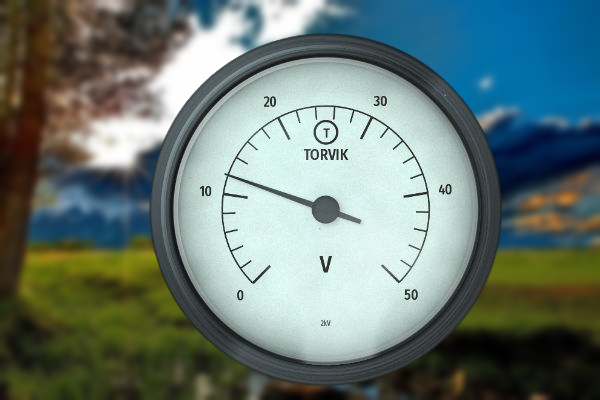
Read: {"value": 12, "unit": "V"}
